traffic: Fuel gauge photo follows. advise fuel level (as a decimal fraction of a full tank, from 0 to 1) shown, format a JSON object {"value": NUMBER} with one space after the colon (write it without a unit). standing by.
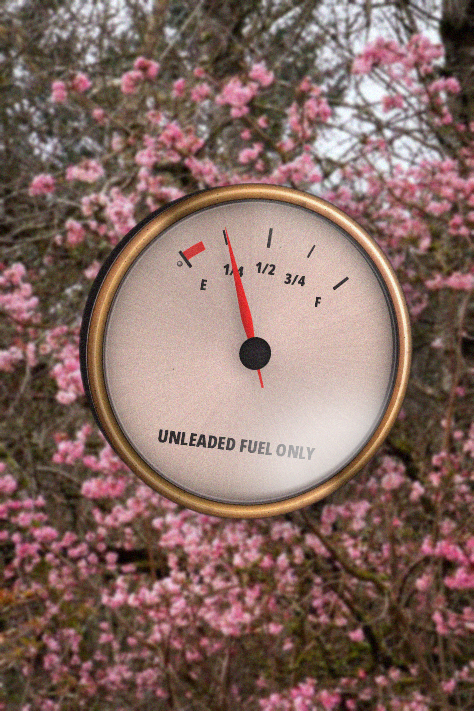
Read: {"value": 0.25}
